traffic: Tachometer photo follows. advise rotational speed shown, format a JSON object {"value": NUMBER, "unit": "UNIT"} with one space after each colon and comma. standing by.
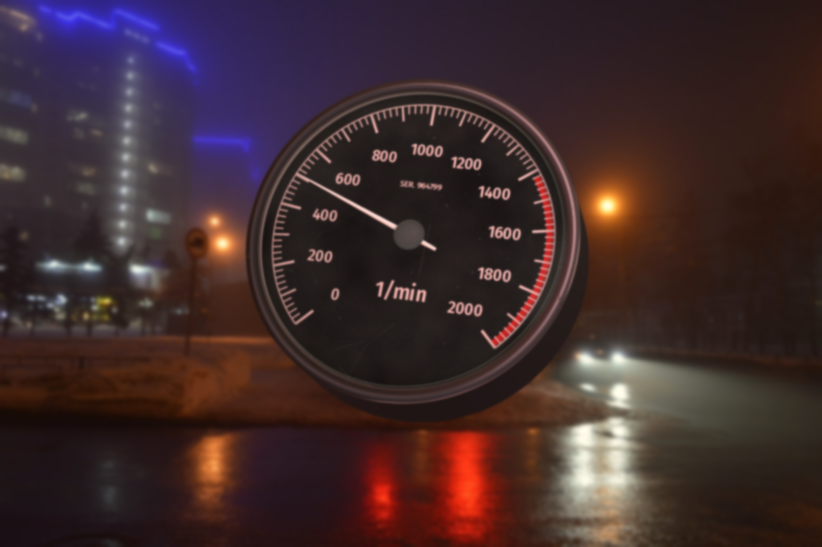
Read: {"value": 500, "unit": "rpm"}
